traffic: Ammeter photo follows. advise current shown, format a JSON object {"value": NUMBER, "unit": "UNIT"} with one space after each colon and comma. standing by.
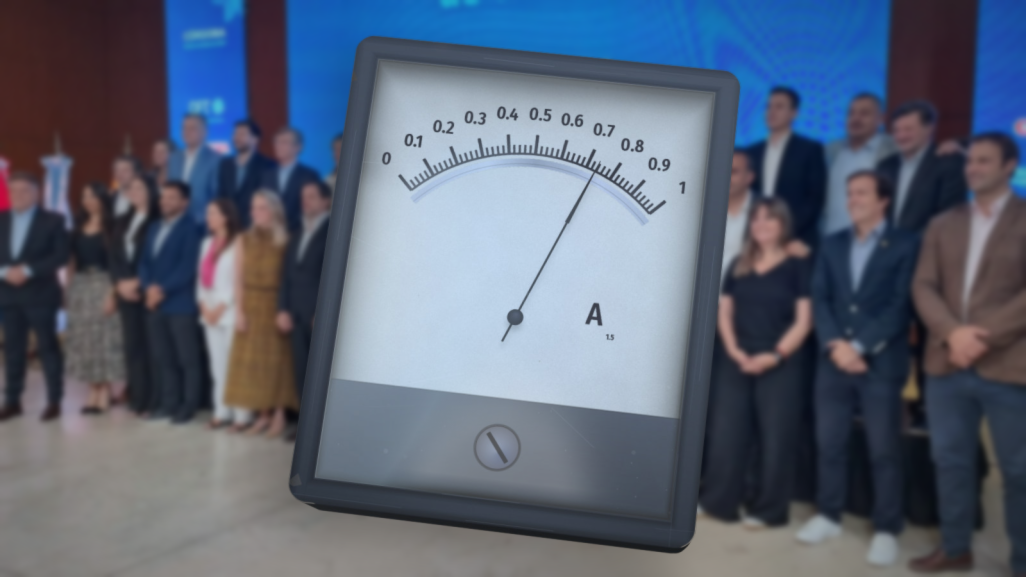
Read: {"value": 0.74, "unit": "A"}
